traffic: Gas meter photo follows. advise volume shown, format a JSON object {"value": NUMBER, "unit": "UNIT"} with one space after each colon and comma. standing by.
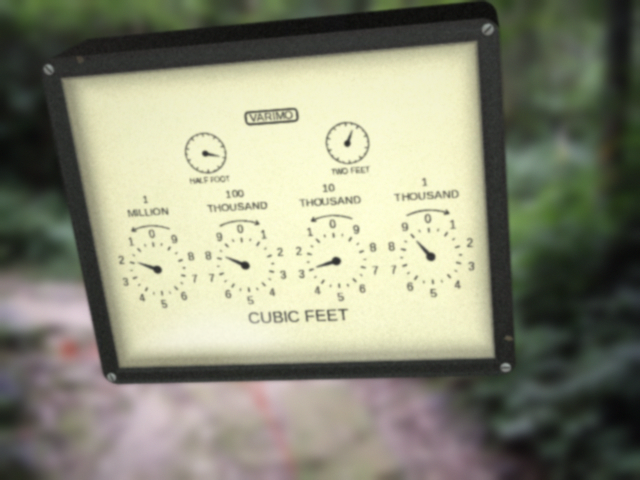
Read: {"value": 182900, "unit": "ft³"}
